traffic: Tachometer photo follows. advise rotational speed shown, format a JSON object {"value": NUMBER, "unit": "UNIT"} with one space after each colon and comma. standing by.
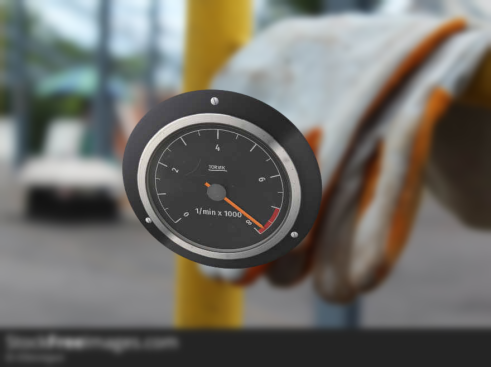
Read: {"value": 7750, "unit": "rpm"}
